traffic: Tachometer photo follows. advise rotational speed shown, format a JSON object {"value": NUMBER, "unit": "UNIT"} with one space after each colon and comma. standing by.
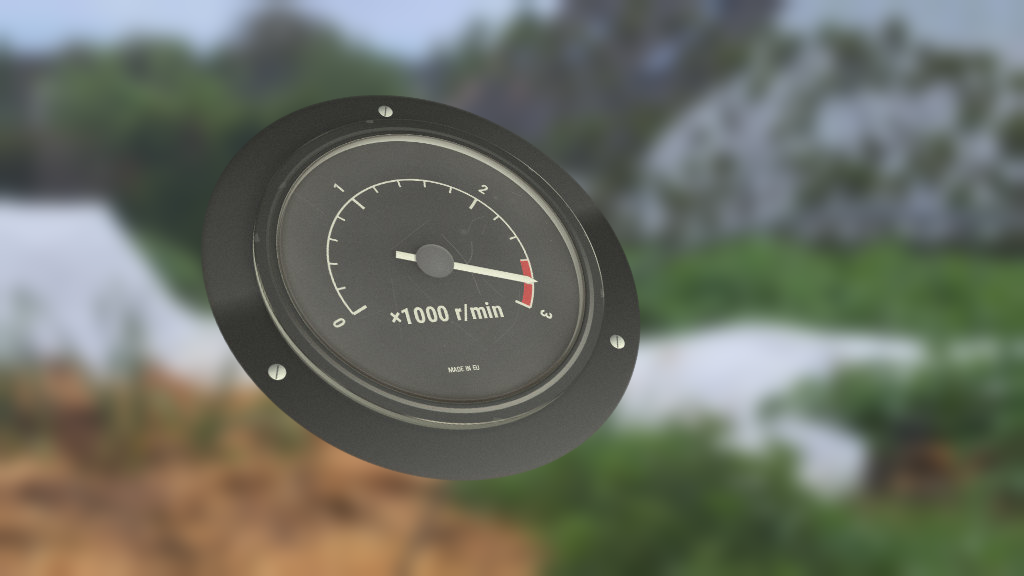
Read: {"value": 2800, "unit": "rpm"}
